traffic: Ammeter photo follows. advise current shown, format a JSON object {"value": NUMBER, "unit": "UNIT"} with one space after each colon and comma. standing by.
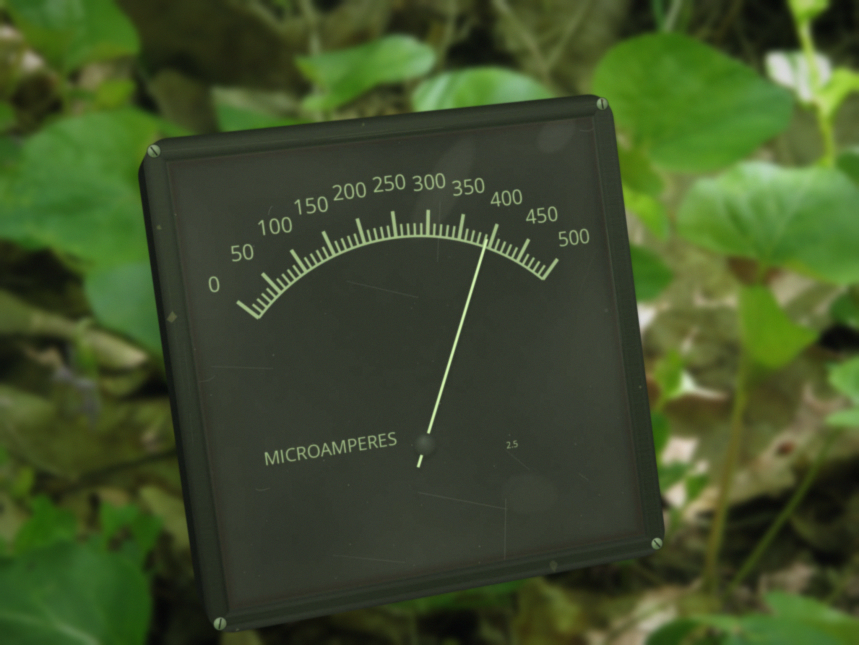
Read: {"value": 390, "unit": "µA"}
